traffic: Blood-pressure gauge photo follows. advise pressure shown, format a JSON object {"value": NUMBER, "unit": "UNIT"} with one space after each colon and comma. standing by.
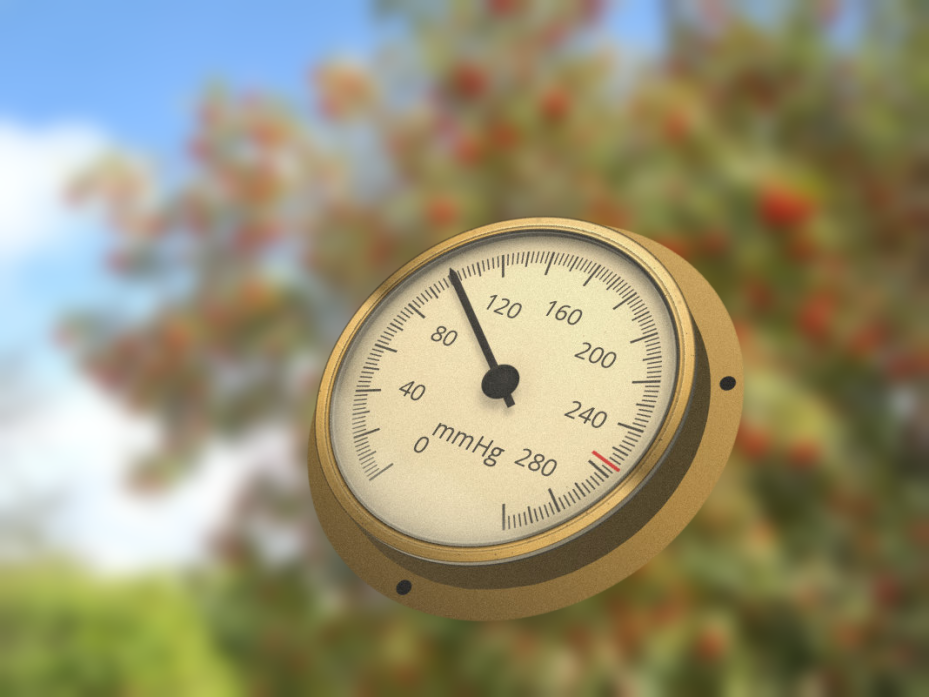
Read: {"value": 100, "unit": "mmHg"}
